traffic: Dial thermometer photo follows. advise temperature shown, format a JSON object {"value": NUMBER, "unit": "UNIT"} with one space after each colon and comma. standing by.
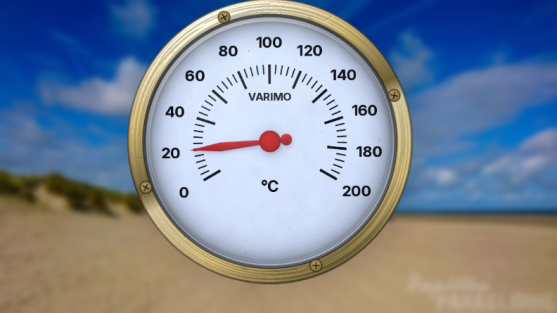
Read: {"value": 20, "unit": "°C"}
